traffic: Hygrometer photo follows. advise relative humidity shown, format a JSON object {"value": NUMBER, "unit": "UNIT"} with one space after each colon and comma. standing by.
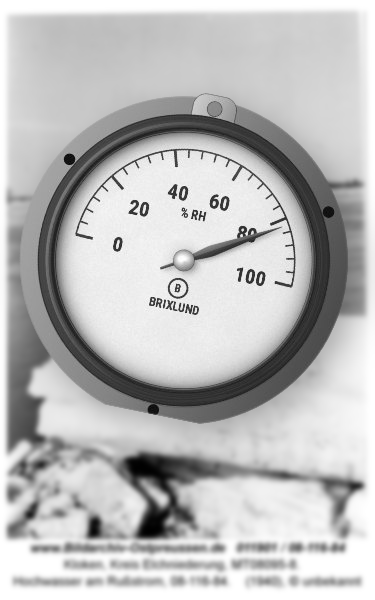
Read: {"value": 82, "unit": "%"}
